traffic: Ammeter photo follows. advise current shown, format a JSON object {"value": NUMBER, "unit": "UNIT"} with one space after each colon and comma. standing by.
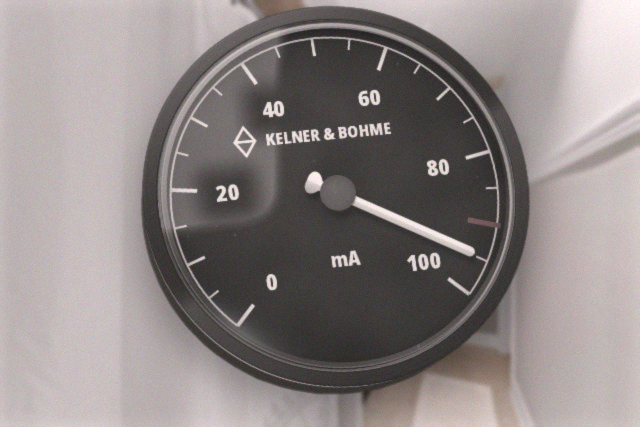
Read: {"value": 95, "unit": "mA"}
